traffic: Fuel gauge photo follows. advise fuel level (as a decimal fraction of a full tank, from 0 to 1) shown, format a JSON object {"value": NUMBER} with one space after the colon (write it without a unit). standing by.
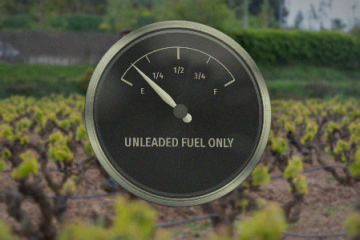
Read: {"value": 0.125}
